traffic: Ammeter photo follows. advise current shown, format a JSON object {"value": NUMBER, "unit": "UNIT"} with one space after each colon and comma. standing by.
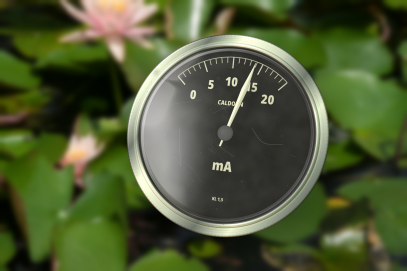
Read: {"value": 14, "unit": "mA"}
